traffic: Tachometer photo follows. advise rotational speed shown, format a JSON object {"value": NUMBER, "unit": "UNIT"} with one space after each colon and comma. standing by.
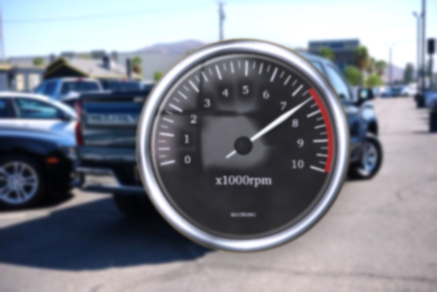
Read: {"value": 7500, "unit": "rpm"}
